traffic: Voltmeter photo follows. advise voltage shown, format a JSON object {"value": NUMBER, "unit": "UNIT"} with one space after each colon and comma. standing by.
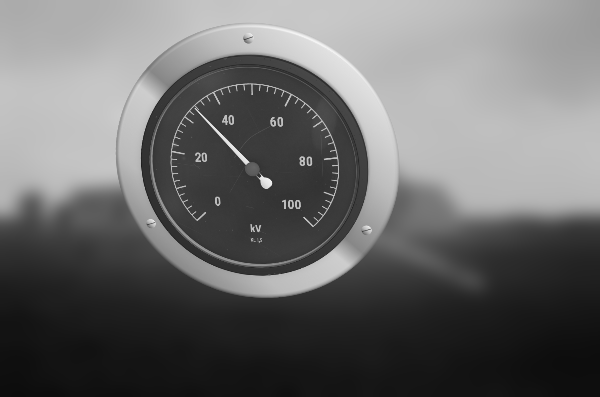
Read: {"value": 34, "unit": "kV"}
